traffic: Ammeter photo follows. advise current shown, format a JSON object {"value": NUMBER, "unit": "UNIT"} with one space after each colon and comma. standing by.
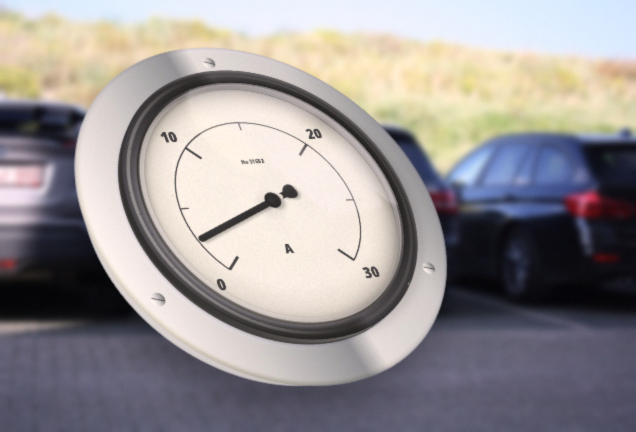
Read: {"value": 2.5, "unit": "A"}
